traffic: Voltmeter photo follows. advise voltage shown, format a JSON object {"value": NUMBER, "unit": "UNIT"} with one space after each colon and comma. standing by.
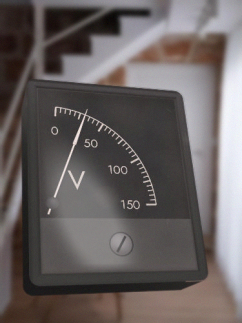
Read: {"value": 30, "unit": "V"}
